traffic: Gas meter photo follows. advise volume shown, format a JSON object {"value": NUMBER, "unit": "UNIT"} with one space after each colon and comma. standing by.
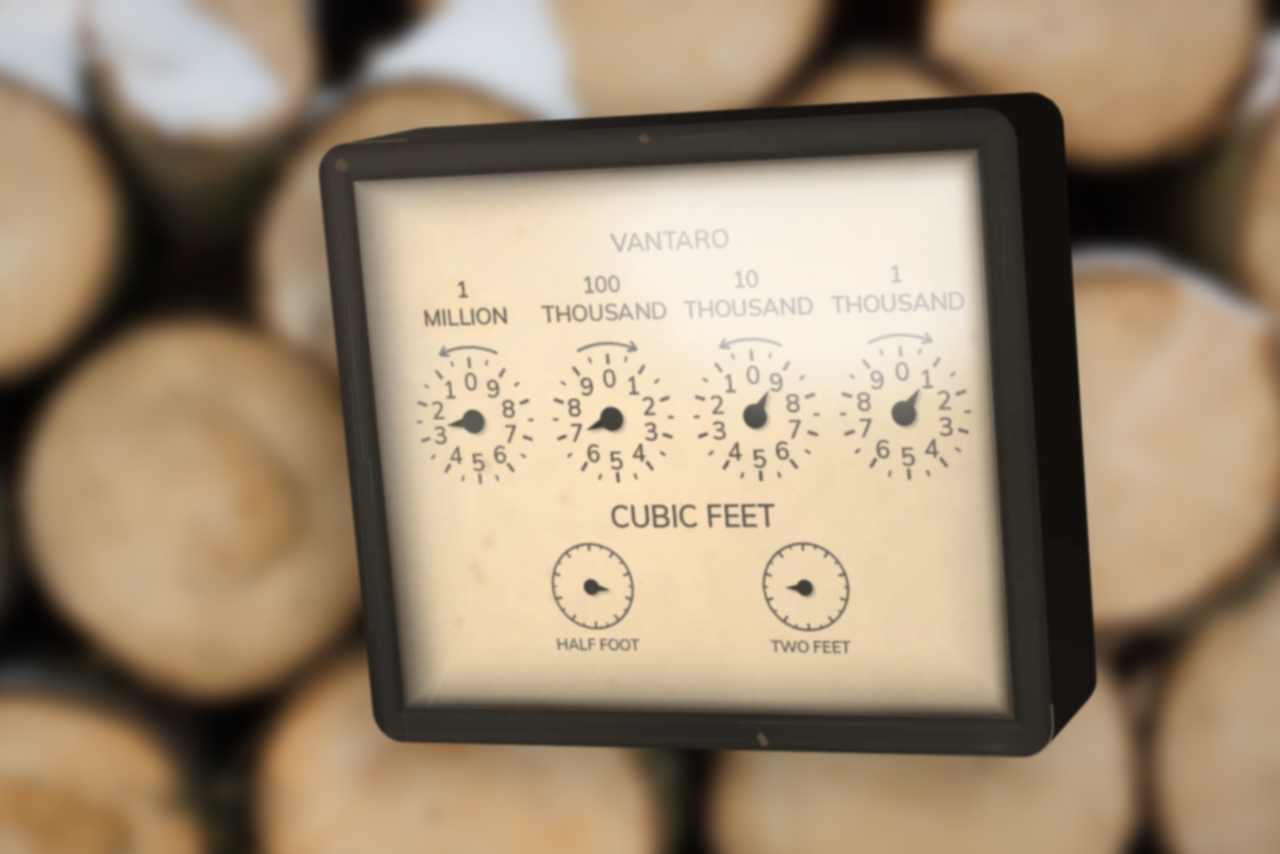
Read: {"value": 269100, "unit": "ft³"}
